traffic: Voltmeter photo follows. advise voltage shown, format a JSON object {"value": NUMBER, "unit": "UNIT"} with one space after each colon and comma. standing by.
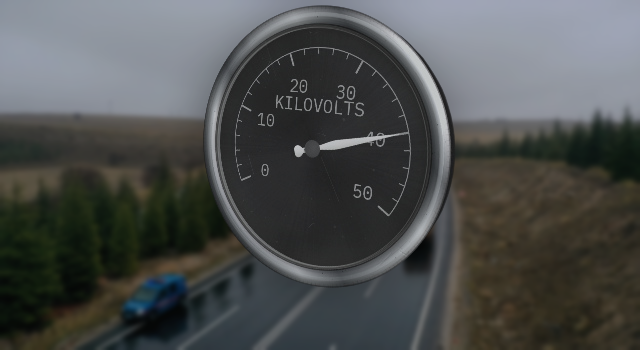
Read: {"value": 40, "unit": "kV"}
